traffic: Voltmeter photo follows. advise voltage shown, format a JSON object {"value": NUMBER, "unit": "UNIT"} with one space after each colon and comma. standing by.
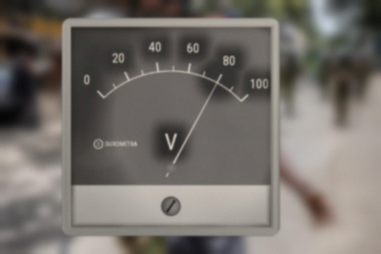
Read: {"value": 80, "unit": "V"}
